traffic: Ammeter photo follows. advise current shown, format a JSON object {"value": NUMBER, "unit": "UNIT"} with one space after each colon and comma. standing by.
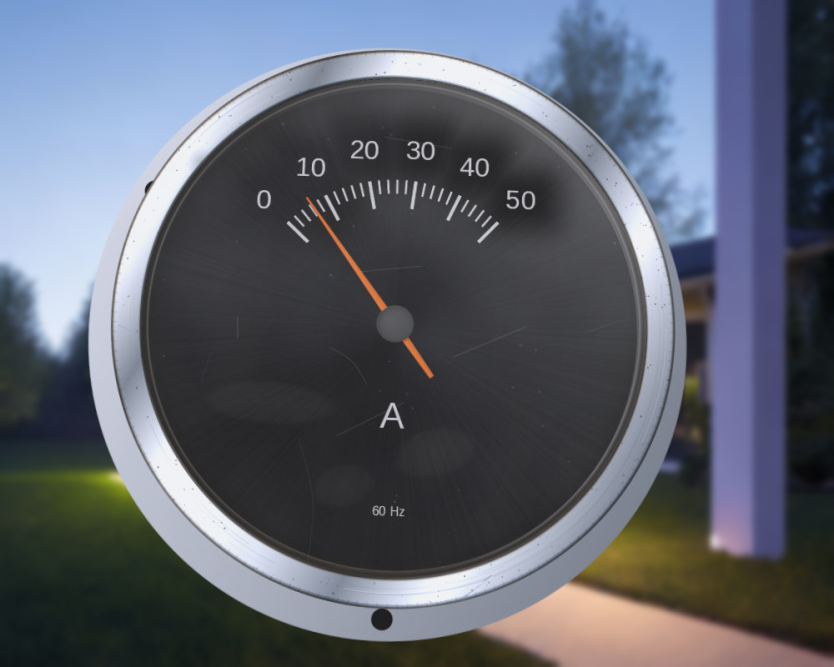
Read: {"value": 6, "unit": "A"}
